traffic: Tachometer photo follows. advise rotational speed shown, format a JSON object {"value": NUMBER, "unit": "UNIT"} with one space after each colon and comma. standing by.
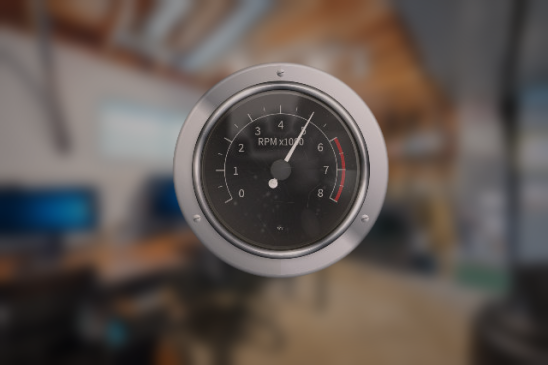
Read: {"value": 5000, "unit": "rpm"}
